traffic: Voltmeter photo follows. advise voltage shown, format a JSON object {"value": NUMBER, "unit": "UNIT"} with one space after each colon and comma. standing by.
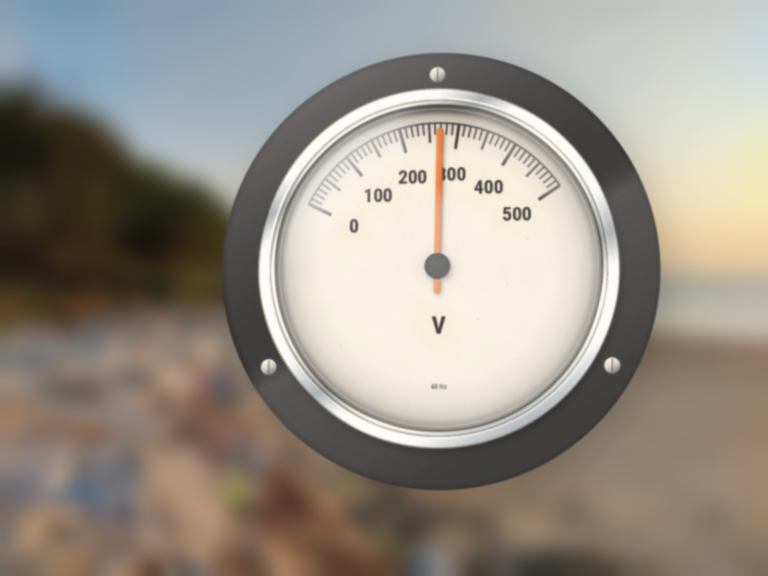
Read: {"value": 270, "unit": "V"}
